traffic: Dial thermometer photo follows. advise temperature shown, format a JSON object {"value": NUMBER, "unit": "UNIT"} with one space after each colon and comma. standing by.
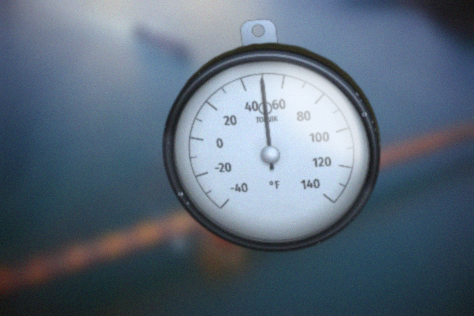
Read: {"value": 50, "unit": "°F"}
